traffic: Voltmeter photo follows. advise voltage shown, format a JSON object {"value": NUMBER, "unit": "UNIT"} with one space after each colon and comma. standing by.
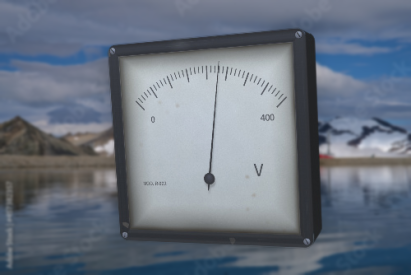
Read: {"value": 230, "unit": "V"}
